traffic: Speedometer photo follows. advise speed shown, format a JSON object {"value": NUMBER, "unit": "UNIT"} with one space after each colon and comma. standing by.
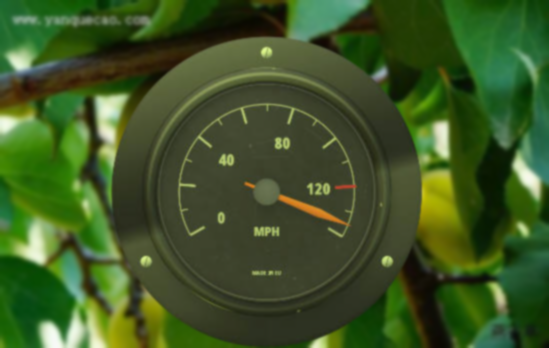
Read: {"value": 135, "unit": "mph"}
